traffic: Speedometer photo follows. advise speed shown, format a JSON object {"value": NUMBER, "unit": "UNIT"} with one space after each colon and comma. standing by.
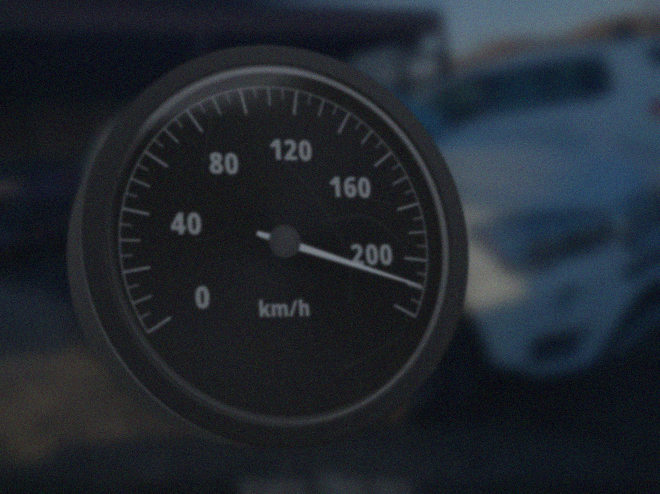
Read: {"value": 210, "unit": "km/h"}
